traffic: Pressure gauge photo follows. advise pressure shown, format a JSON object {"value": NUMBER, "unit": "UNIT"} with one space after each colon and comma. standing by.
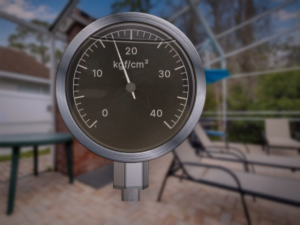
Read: {"value": 17, "unit": "kg/cm²"}
